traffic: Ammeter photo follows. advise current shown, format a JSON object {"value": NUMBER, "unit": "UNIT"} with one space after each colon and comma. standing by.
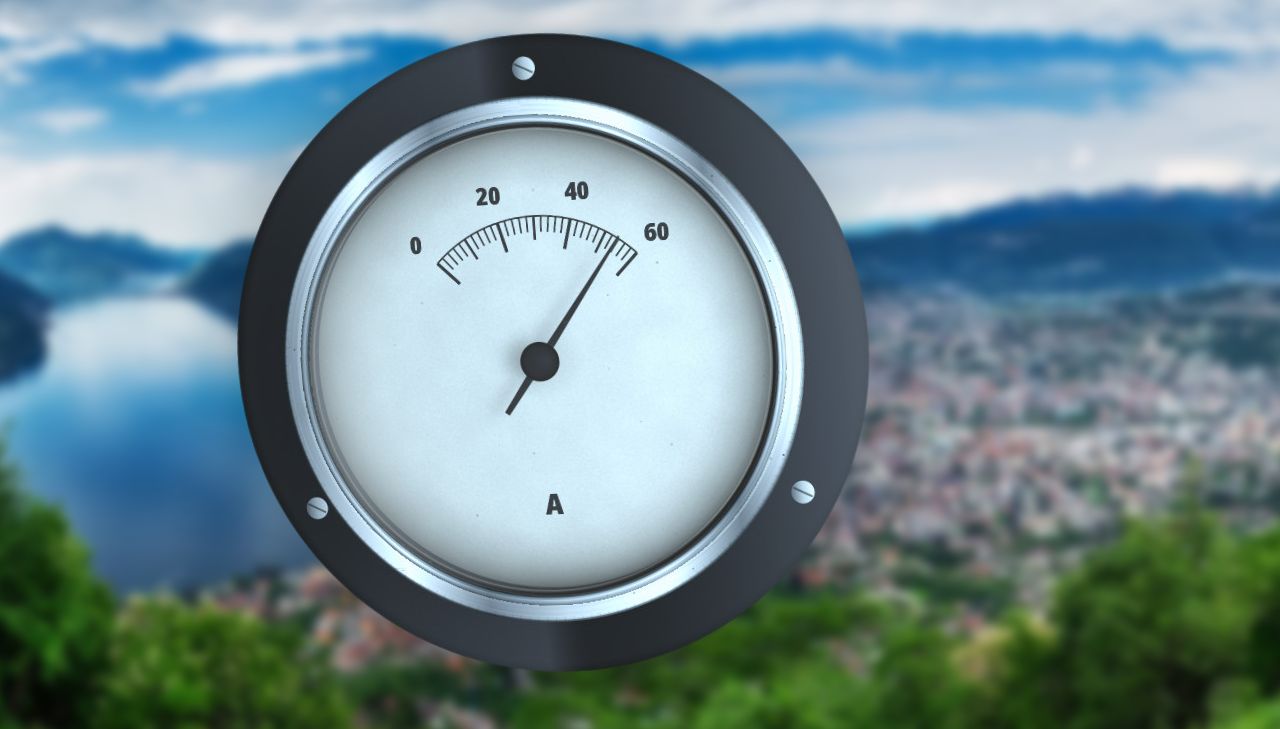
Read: {"value": 54, "unit": "A"}
